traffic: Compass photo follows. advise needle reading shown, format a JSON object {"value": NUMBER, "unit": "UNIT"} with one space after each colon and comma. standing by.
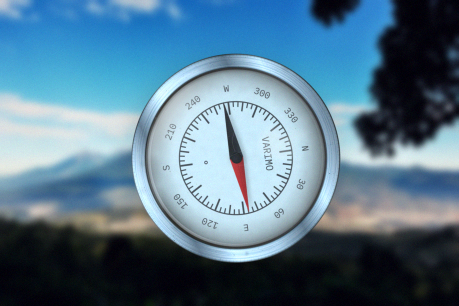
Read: {"value": 85, "unit": "°"}
